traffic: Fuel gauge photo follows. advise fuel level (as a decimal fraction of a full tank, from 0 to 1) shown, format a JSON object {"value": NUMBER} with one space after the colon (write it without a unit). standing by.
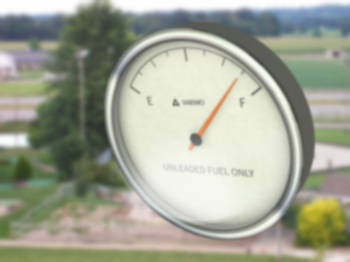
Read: {"value": 0.875}
